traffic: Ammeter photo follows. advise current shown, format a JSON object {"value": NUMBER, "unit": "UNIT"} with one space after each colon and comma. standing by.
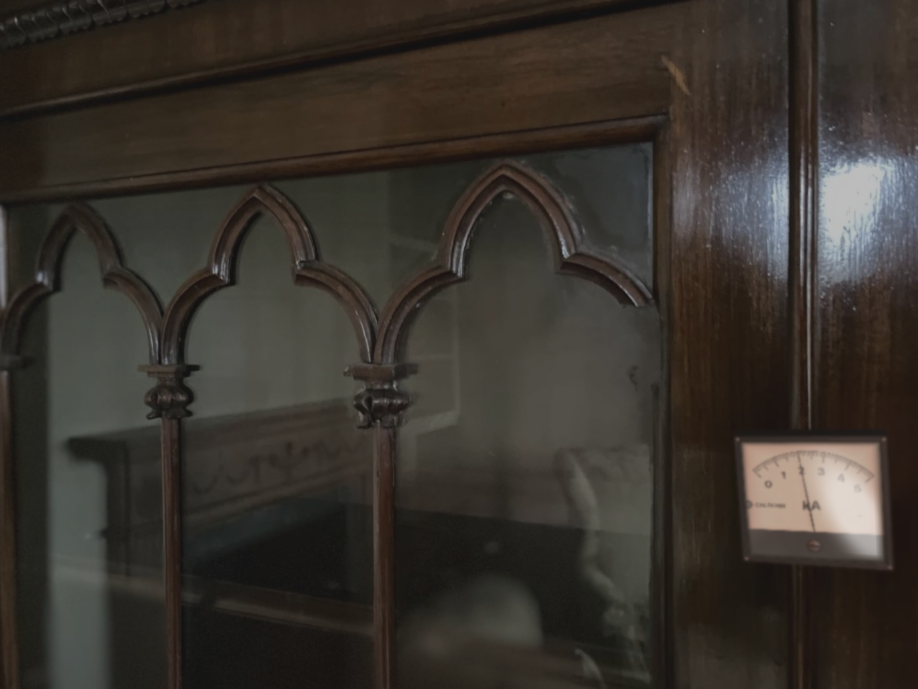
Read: {"value": 2, "unit": "kA"}
